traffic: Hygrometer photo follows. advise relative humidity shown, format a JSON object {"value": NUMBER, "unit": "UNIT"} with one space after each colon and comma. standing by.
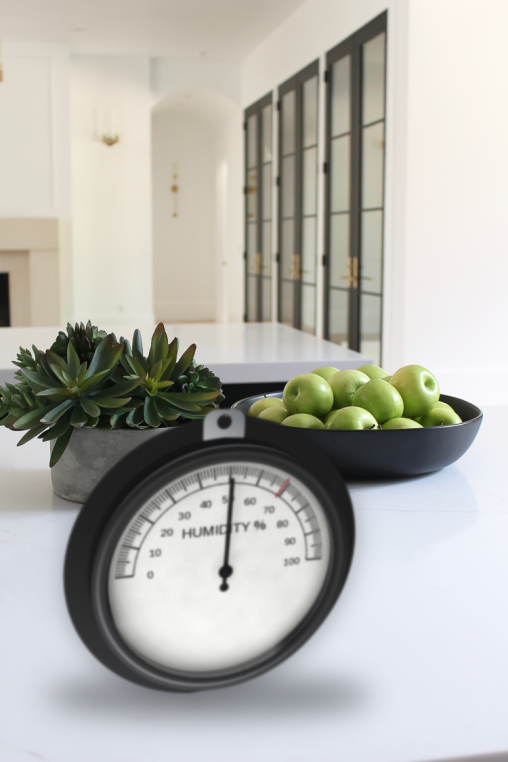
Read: {"value": 50, "unit": "%"}
